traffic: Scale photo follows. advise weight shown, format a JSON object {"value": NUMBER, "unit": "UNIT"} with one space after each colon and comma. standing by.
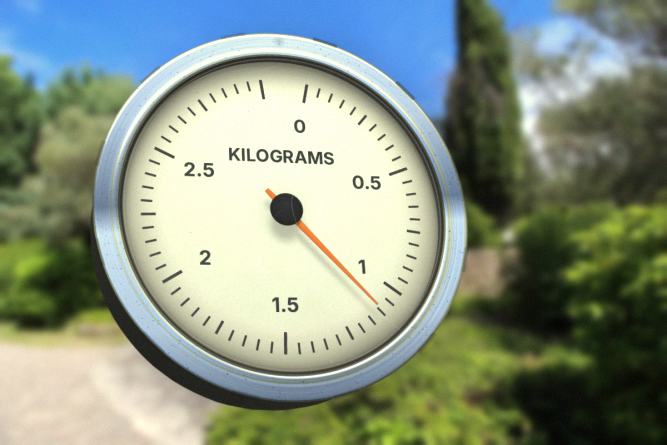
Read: {"value": 1.1, "unit": "kg"}
